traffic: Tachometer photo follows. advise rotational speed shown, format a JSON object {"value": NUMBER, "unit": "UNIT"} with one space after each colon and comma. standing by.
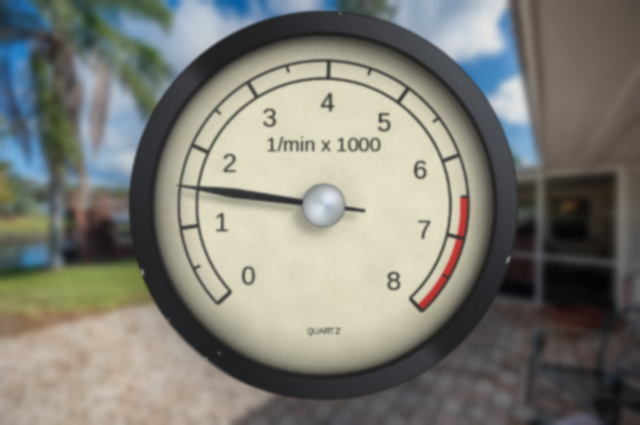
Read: {"value": 1500, "unit": "rpm"}
